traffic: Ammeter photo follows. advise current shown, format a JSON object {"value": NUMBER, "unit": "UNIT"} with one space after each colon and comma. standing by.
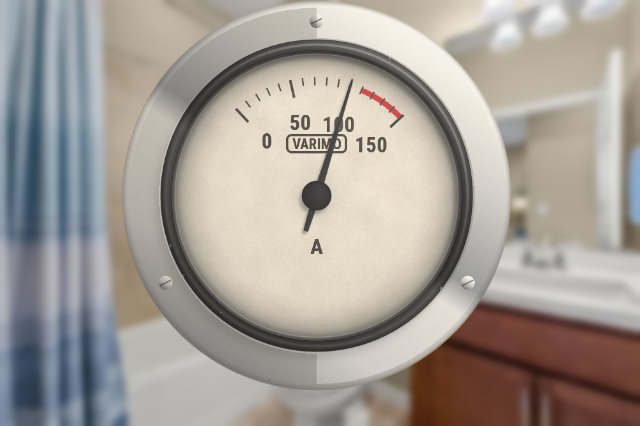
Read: {"value": 100, "unit": "A"}
